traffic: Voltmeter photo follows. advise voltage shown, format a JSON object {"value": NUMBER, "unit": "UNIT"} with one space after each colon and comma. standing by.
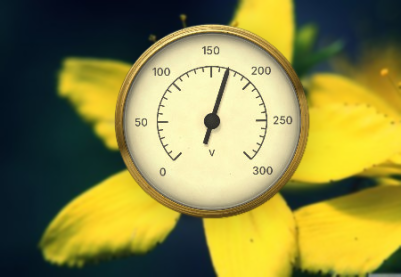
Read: {"value": 170, "unit": "V"}
